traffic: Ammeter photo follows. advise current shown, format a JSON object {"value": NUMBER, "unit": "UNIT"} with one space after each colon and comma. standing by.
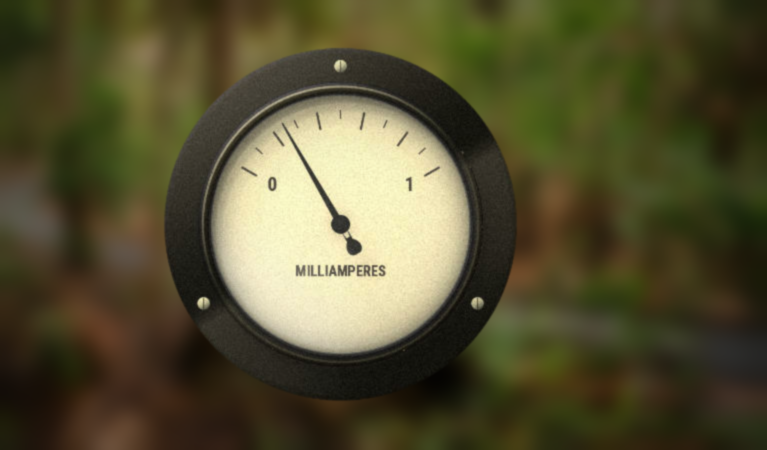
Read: {"value": 0.25, "unit": "mA"}
